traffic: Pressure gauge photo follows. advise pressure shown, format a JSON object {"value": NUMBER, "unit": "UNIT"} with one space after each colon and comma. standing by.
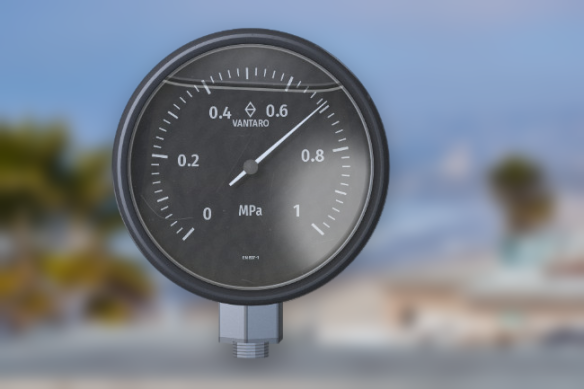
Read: {"value": 0.69, "unit": "MPa"}
